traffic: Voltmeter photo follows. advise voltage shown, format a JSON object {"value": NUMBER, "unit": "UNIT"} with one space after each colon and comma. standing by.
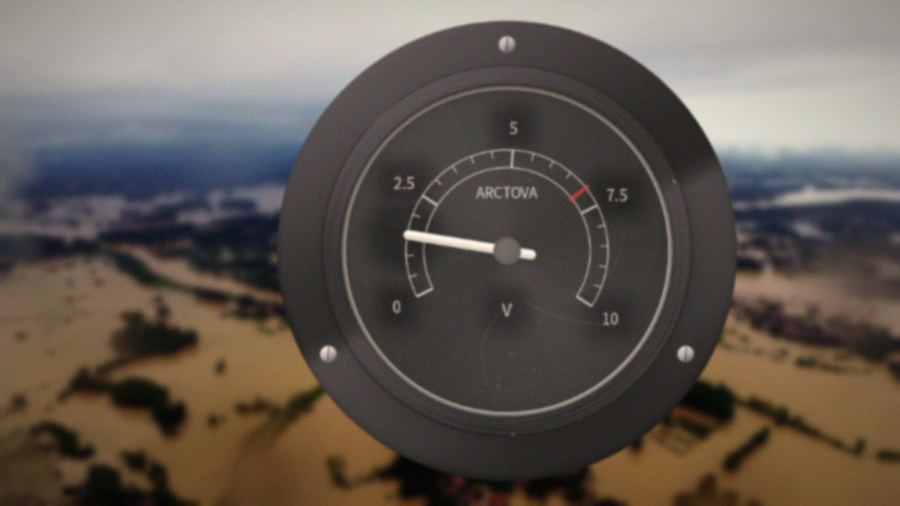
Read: {"value": 1.5, "unit": "V"}
